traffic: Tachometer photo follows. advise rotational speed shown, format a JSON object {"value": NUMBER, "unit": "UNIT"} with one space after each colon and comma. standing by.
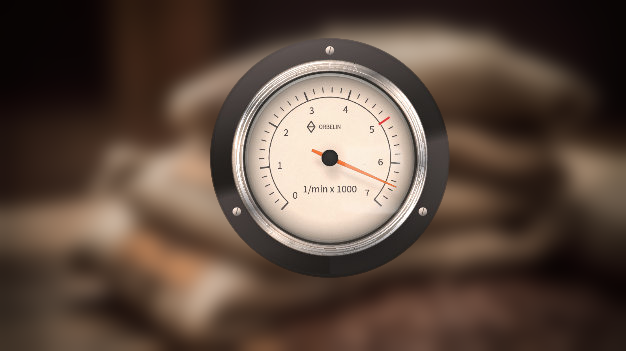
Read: {"value": 6500, "unit": "rpm"}
